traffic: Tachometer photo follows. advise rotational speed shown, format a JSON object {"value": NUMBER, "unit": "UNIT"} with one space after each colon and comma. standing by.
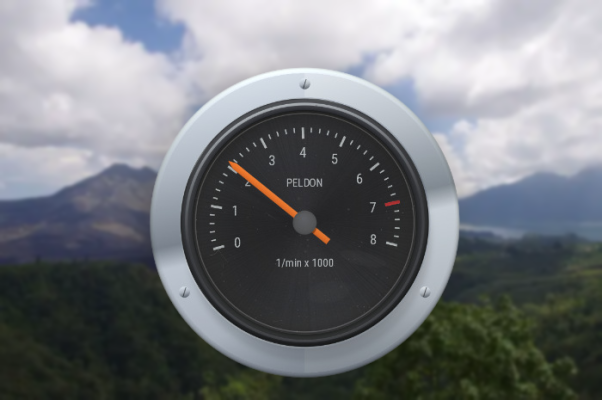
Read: {"value": 2100, "unit": "rpm"}
